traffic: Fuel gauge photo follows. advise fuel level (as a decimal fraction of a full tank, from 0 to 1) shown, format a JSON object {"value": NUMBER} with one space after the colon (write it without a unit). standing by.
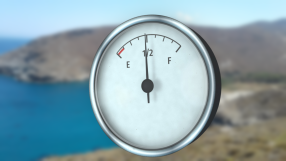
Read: {"value": 0.5}
